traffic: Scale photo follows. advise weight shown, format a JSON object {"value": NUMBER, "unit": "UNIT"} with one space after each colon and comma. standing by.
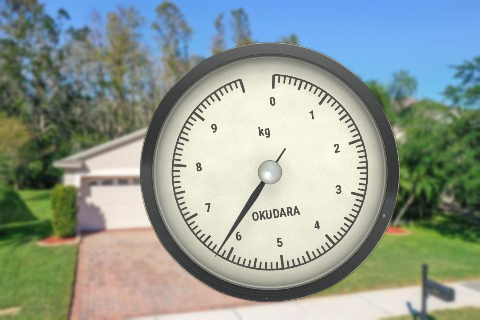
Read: {"value": 6.2, "unit": "kg"}
